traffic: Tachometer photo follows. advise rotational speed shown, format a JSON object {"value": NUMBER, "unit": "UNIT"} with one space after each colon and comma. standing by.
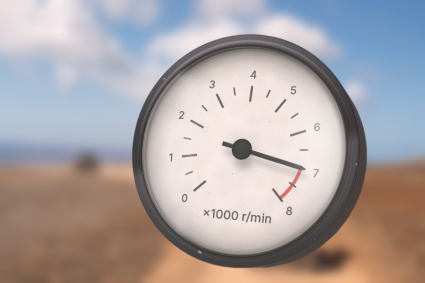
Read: {"value": 7000, "unit": "rpm"}
